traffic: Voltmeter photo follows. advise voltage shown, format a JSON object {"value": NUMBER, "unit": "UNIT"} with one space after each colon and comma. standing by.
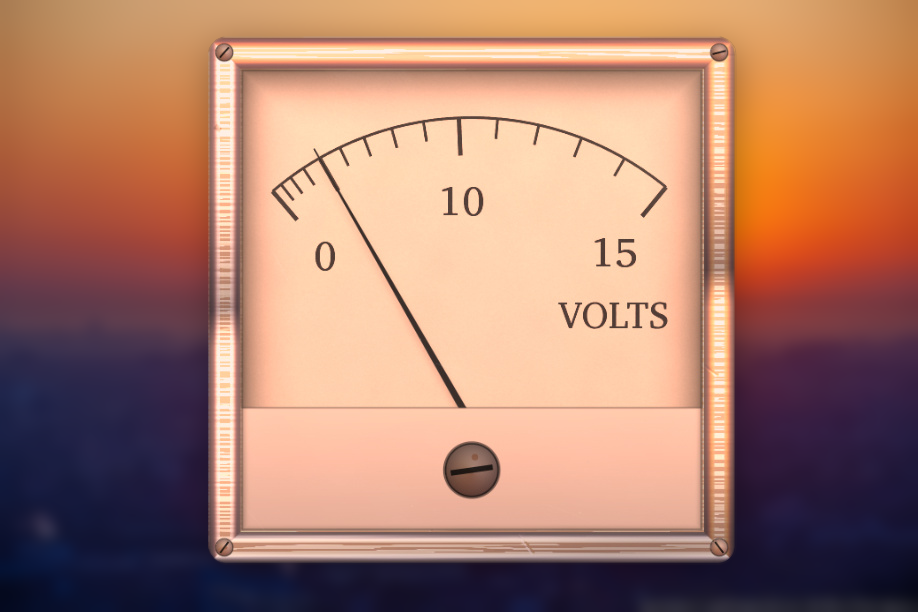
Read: {"value": 5, "unit": "V"}
